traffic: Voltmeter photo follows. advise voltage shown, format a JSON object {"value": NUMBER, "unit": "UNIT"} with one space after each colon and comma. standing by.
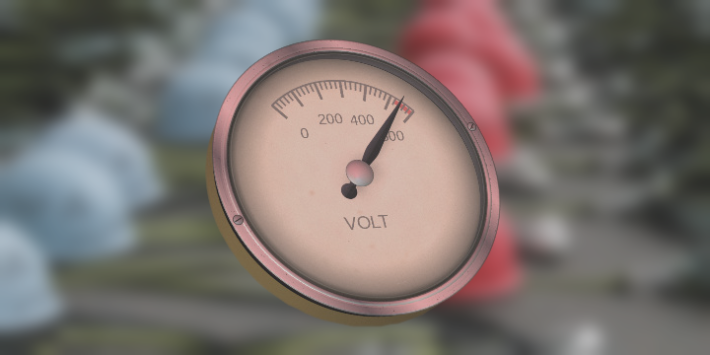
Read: {"value": 540, "unit": "V"}
